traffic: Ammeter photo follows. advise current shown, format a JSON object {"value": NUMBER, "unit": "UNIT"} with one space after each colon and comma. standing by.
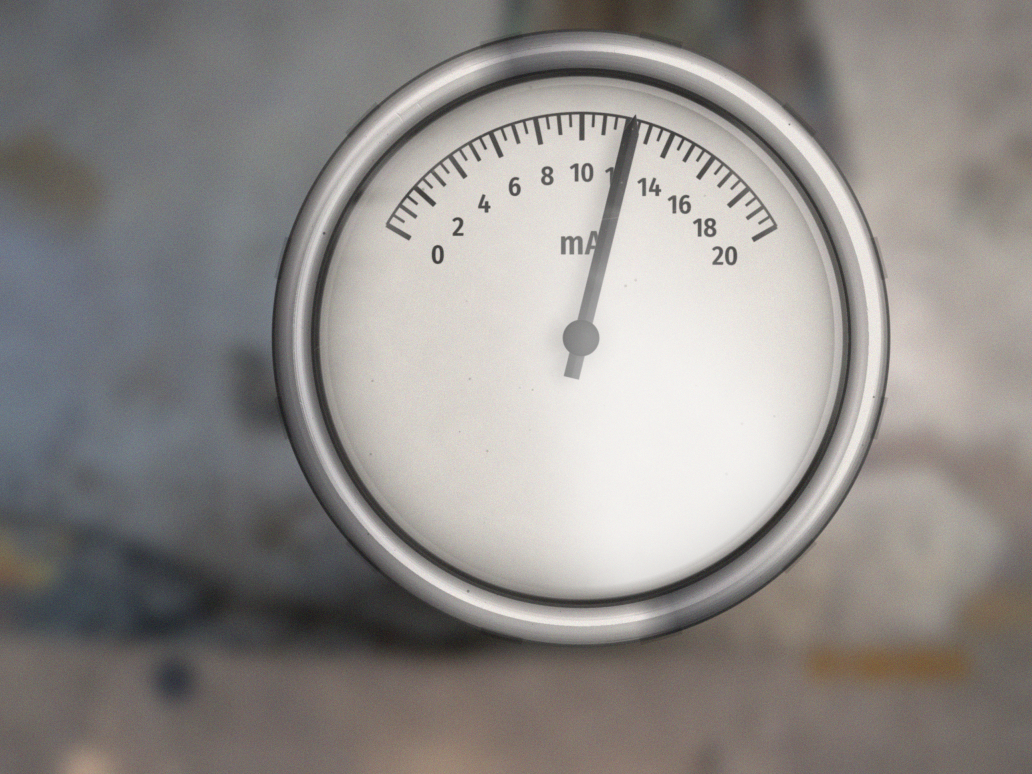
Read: {"value": 12.25, "unit": "mA"}
